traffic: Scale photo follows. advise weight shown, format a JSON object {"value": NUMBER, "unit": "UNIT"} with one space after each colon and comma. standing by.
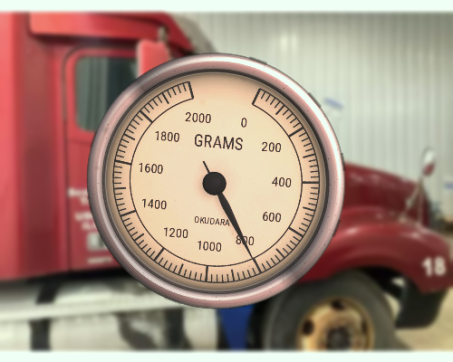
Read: {"value": 800, "unit": "g"}
